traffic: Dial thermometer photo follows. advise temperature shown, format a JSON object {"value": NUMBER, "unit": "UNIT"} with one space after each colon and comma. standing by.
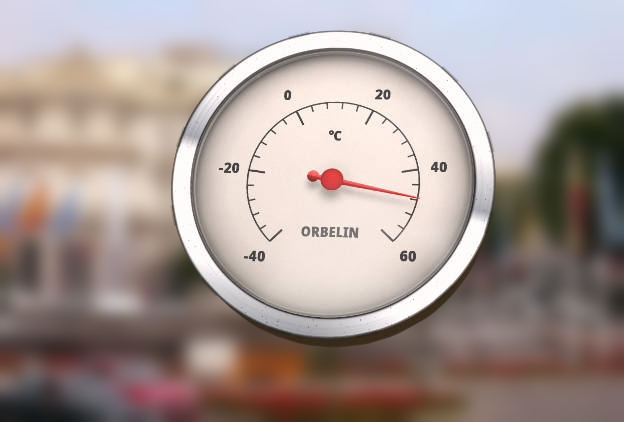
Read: {"value": 48, "unit": "°C"}
